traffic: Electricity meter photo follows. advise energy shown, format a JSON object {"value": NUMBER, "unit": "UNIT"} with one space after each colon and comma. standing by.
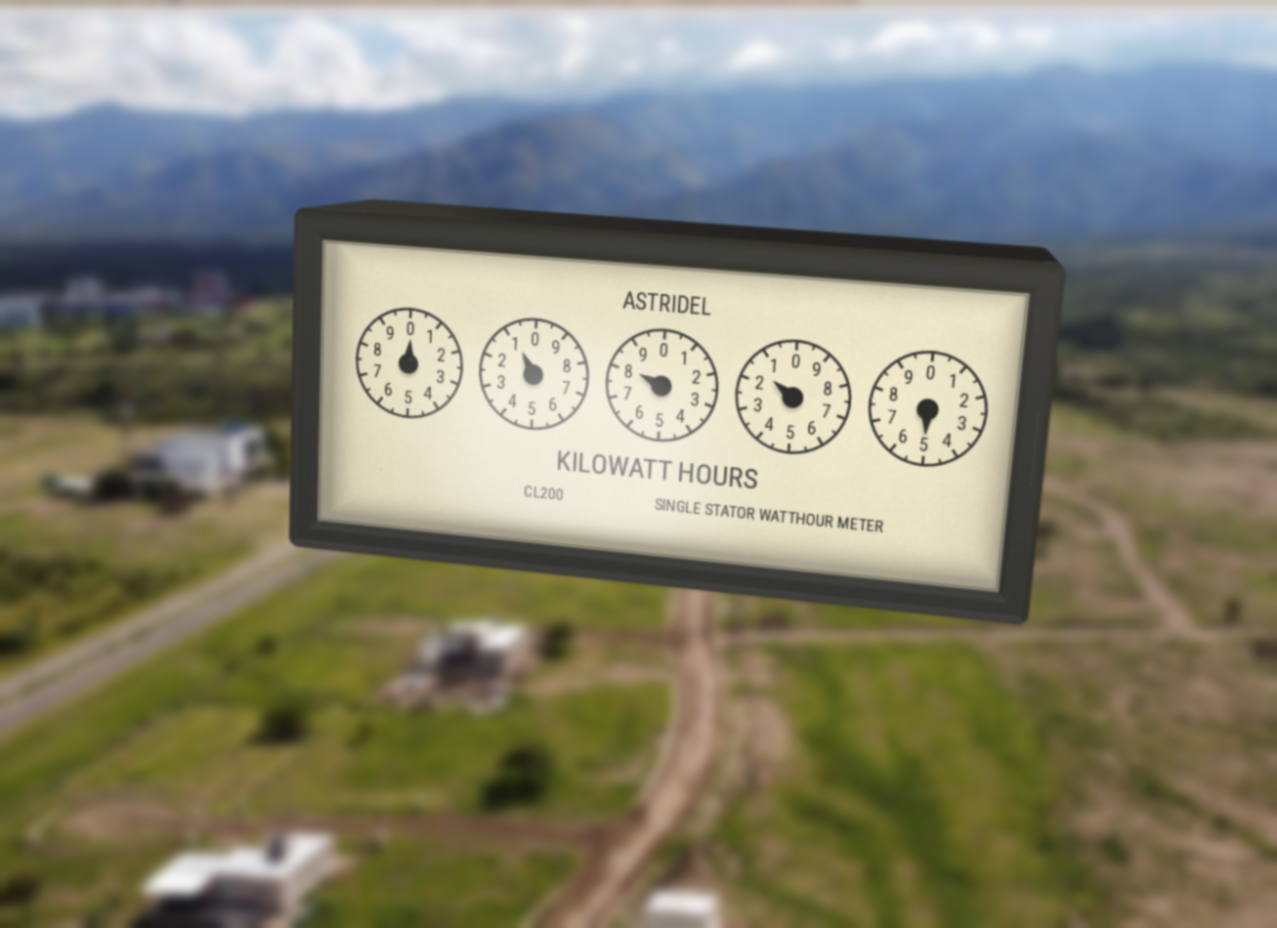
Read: {"value": 815, "unit": "kWh"}
